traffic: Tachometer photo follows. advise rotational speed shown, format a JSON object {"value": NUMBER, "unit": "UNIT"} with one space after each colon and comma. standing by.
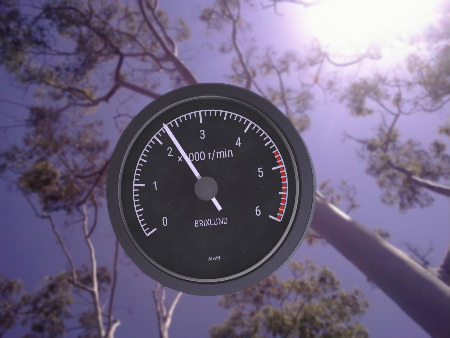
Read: {"value": 2300, "unit": "rpm"}
